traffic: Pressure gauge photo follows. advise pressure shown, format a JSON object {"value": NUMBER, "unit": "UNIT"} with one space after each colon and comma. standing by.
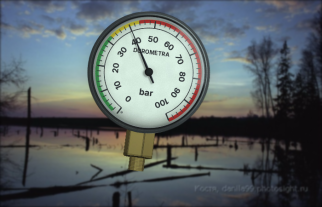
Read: {"value": 40, "unit": "bar"}
